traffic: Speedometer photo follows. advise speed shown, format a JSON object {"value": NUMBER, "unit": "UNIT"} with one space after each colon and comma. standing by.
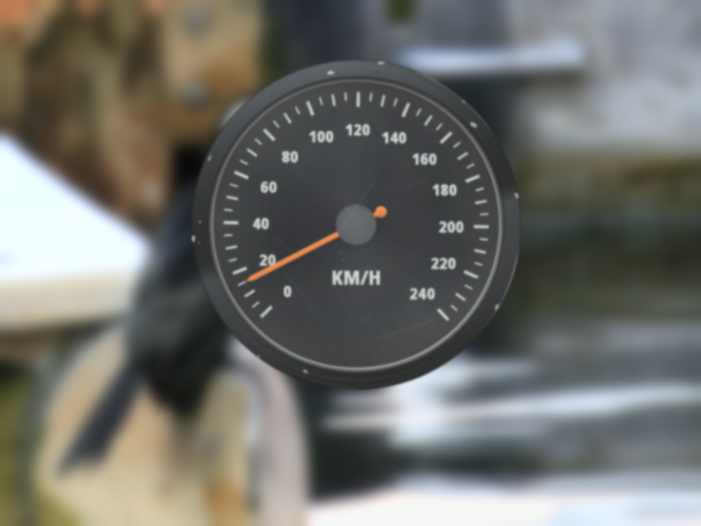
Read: {"value": 15, "unit": "km/h"}
